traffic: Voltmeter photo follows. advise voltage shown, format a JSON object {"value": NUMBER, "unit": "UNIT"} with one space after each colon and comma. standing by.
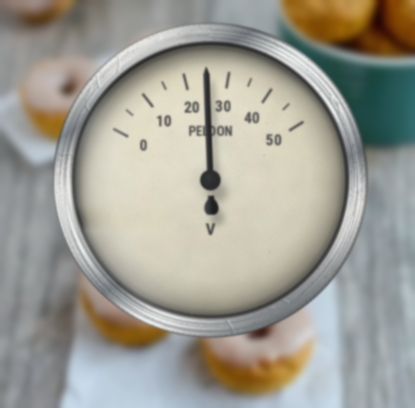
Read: {"value": 25, "unit": "V"}
